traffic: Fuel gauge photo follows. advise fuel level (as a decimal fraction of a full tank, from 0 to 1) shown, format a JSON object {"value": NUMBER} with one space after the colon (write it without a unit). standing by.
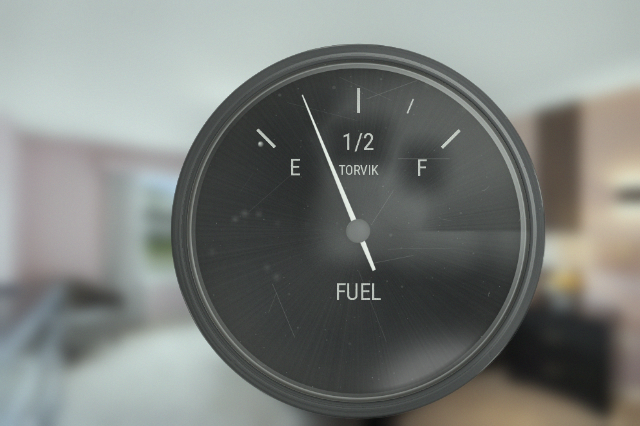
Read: {"value": 0.25}
